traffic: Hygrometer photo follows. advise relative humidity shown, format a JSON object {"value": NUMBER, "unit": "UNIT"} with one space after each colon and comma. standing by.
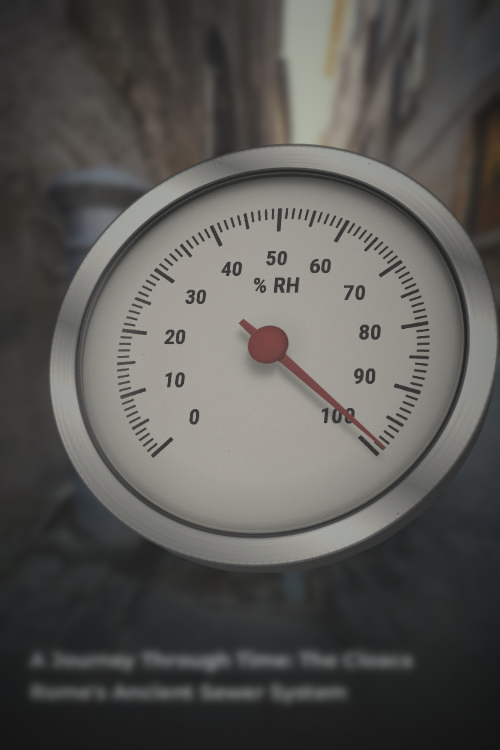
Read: {"value": 99, "unit": "%"}
